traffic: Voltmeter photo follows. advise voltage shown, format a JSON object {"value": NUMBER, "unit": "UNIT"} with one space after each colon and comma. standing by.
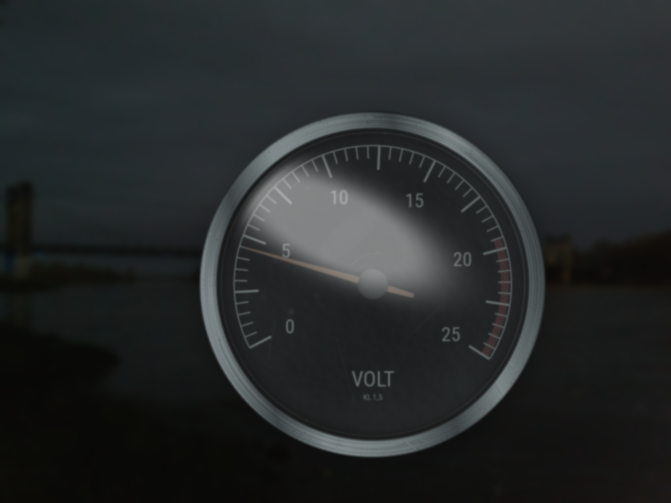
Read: {"value": 4.5, "unit": "V"}
